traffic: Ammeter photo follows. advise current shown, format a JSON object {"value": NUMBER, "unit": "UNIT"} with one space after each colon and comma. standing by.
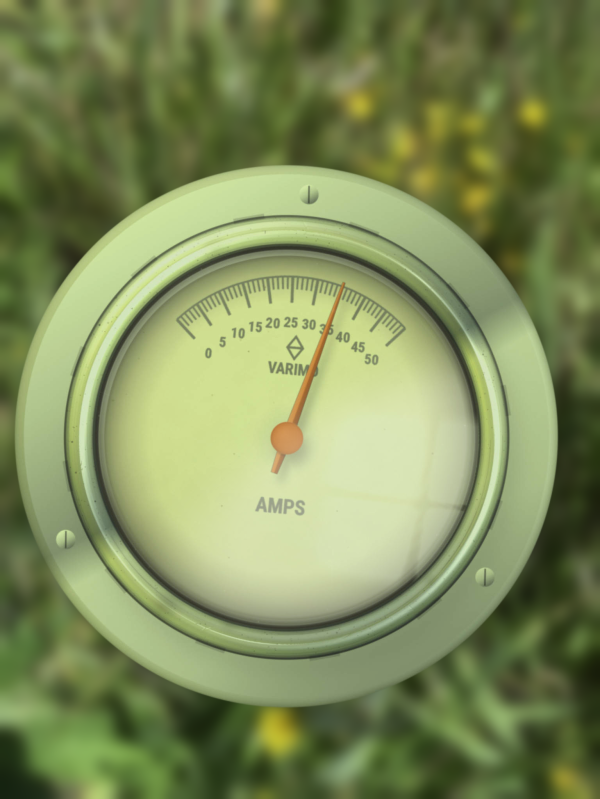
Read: {"value": 35, "unit": "A"}
